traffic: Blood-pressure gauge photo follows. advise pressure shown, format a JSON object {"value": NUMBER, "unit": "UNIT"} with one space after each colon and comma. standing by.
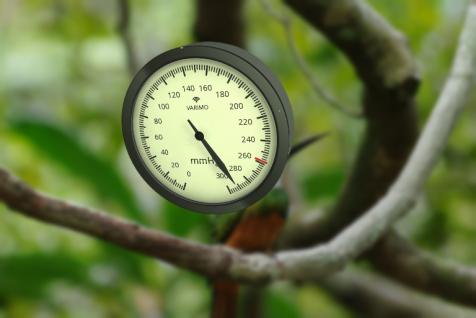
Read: {"value": 290, "unit": "mmHg"}
